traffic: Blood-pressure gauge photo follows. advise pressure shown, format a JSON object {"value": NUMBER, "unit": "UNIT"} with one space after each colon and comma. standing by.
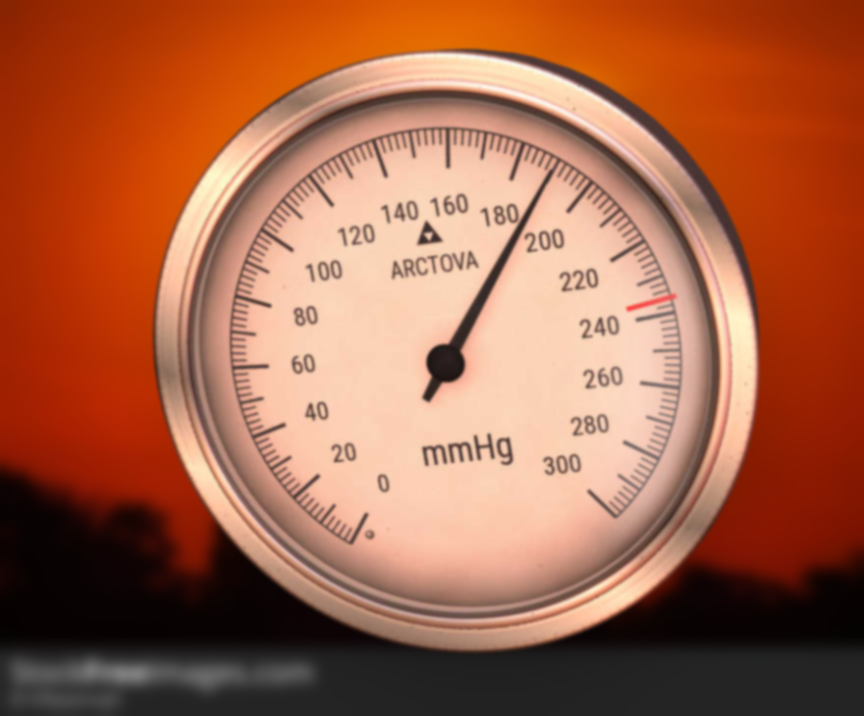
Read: {"value": 190, "unit": "mmHg"}
